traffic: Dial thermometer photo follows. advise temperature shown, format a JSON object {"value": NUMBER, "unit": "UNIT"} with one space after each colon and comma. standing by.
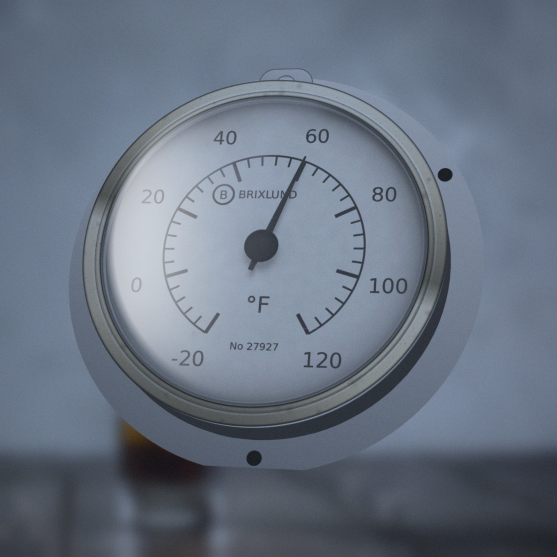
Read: {"value": 60, "unit": "°F"}
